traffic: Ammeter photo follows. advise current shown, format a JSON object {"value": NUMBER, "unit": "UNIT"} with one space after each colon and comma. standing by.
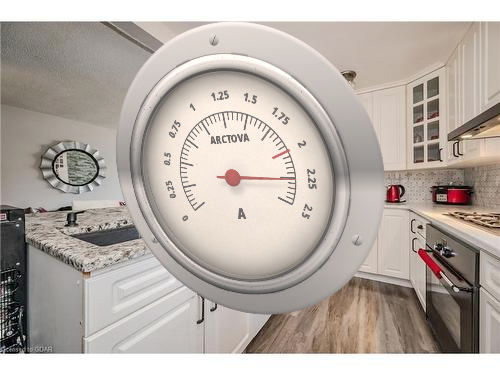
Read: {"value": 2.25, "unit": "A"}
